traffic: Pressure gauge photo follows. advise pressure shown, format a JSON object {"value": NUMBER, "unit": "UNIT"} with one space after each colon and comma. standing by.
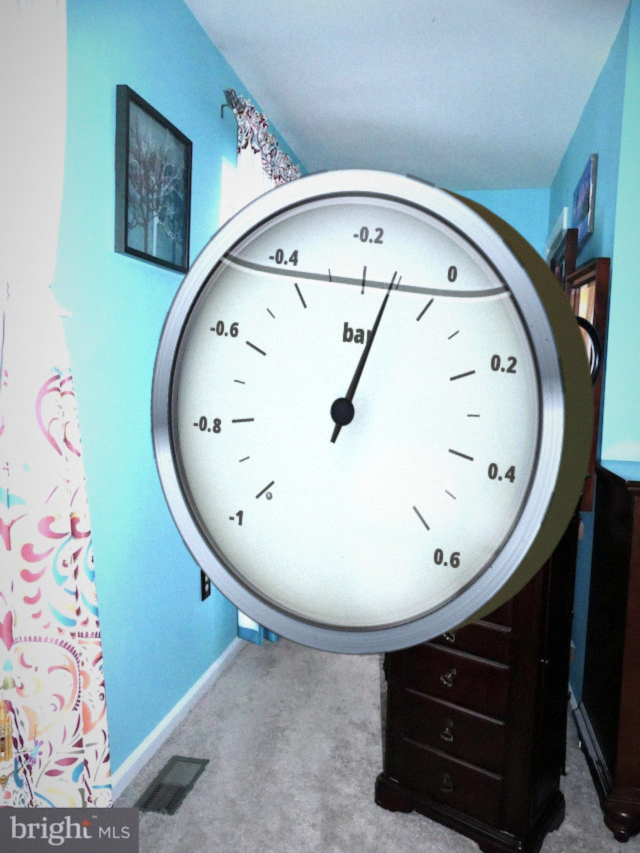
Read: {"value": -0.1, "unit": "bar"}
